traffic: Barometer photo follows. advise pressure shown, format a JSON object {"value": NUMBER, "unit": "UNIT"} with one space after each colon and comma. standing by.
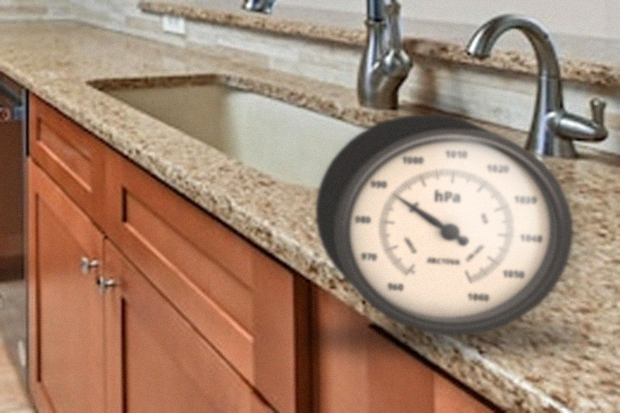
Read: {"value": 990, "unit": "hPa"}
